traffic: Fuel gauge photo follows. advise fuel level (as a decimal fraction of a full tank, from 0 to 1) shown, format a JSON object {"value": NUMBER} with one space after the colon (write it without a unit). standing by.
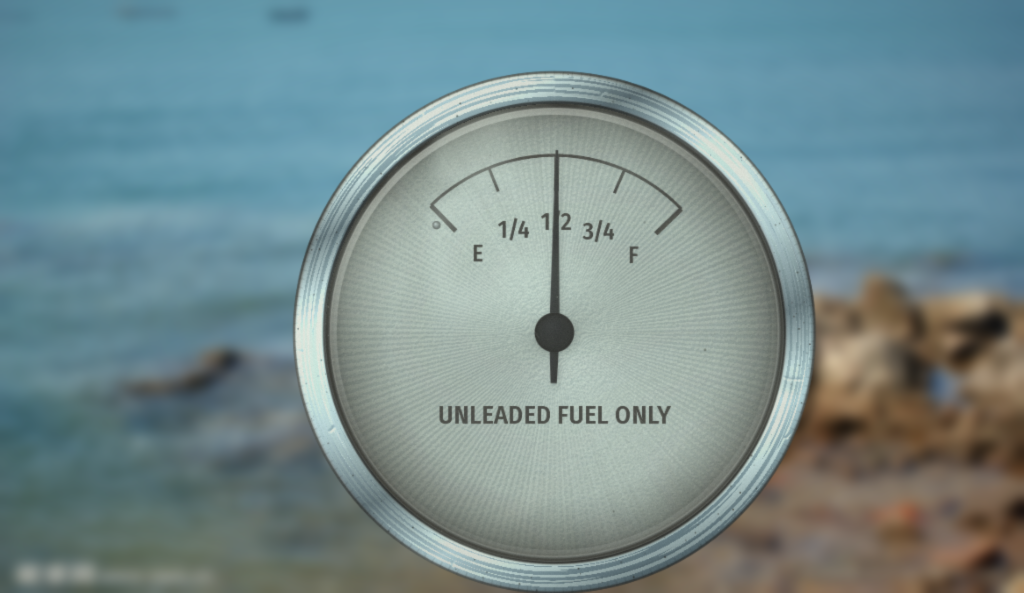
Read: {"value": 0.5}
